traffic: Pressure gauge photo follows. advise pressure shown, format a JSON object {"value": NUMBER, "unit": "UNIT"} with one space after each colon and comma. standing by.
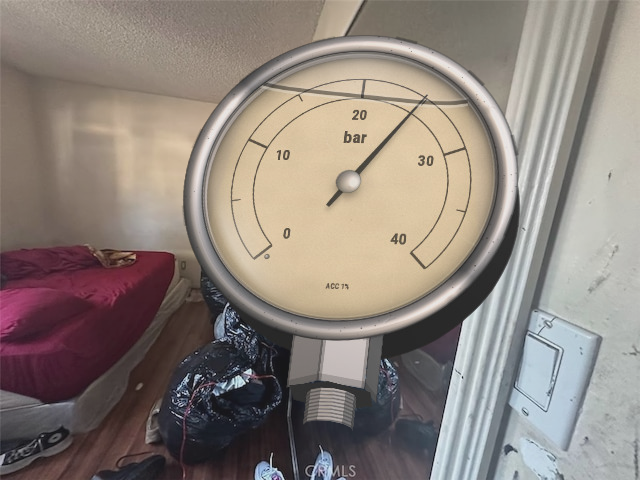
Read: {"value": 25, "unit": "bar"}
